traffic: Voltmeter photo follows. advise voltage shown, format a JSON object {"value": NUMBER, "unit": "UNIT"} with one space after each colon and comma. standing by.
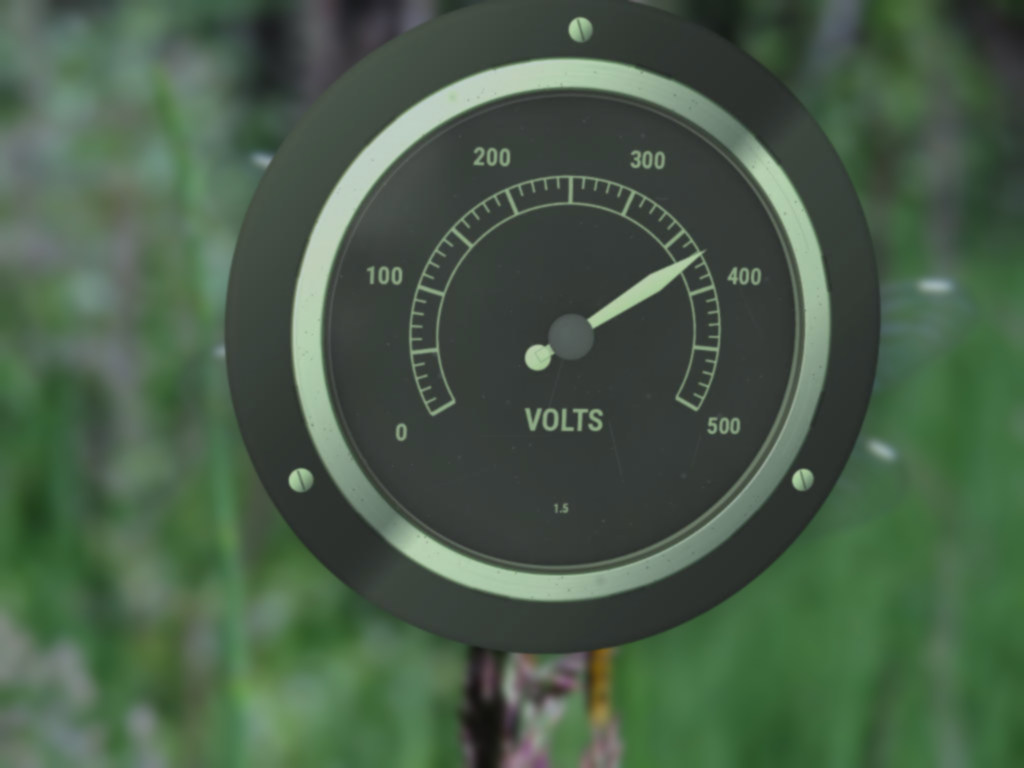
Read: {"value": 370, "unit": "V"}
